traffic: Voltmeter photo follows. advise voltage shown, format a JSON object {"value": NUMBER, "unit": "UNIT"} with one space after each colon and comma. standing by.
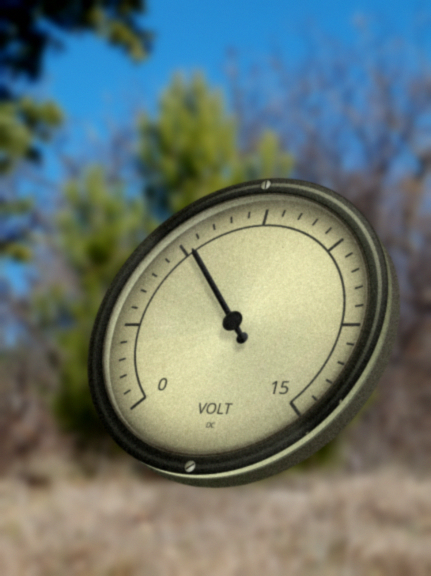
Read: {"value": 5.25, "unit": "V"}
